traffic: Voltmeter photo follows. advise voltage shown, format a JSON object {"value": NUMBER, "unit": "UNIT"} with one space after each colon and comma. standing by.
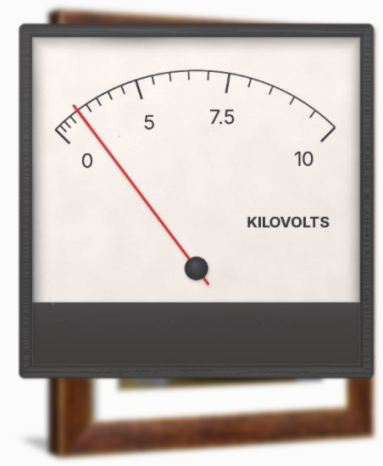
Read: {"value": 2.5, "unit": "kV"}
